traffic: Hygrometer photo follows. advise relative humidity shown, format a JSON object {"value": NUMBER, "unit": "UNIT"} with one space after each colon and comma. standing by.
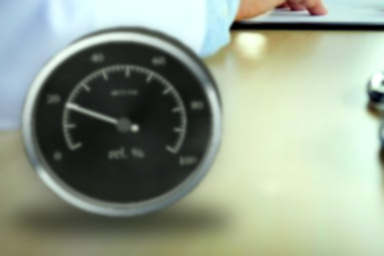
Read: {"value": 20, "unit": "%"}
